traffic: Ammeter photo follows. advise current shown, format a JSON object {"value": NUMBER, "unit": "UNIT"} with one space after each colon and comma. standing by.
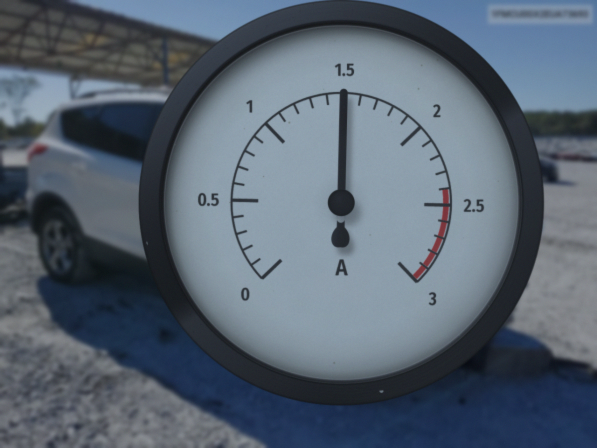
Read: {"value": 1.5, "unit": "A"}
